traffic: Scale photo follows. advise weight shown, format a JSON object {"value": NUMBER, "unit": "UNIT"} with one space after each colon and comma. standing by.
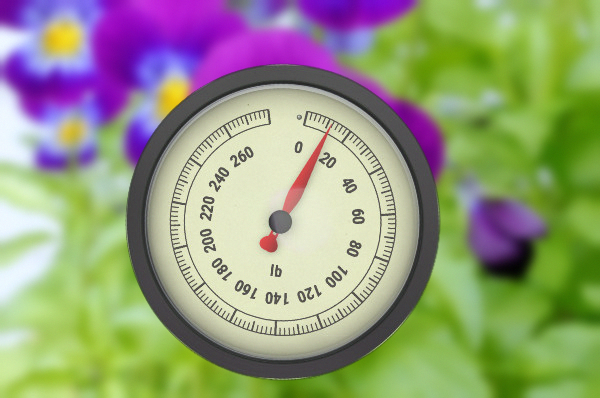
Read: {"value": 12, "unit": "lb"}
